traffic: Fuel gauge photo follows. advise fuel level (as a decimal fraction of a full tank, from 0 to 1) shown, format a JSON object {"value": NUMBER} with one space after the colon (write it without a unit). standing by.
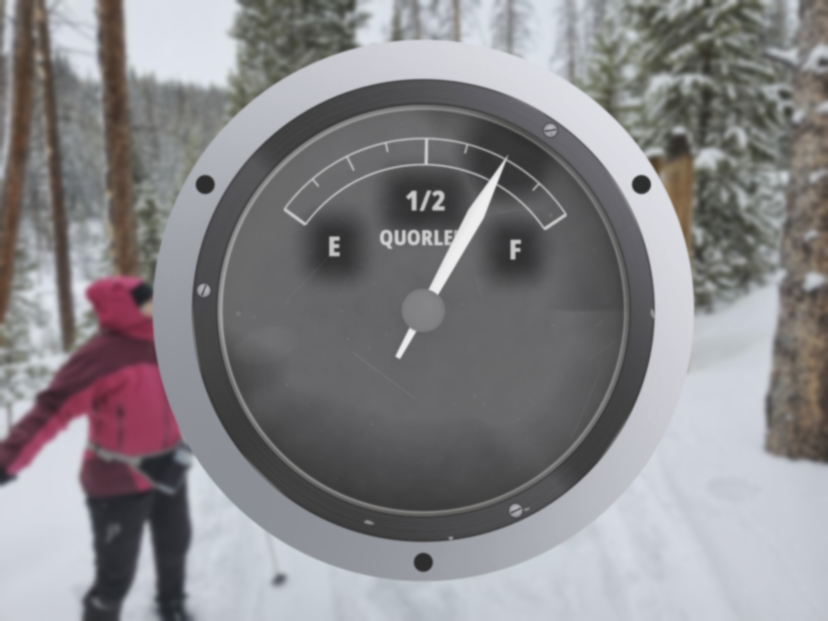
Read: {"value": 0.75}
